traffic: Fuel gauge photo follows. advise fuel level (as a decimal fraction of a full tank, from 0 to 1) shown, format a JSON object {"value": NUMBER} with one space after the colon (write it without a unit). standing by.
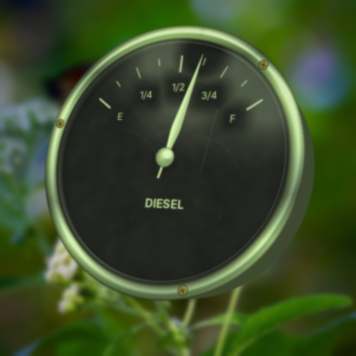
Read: {"value": 0.625}
